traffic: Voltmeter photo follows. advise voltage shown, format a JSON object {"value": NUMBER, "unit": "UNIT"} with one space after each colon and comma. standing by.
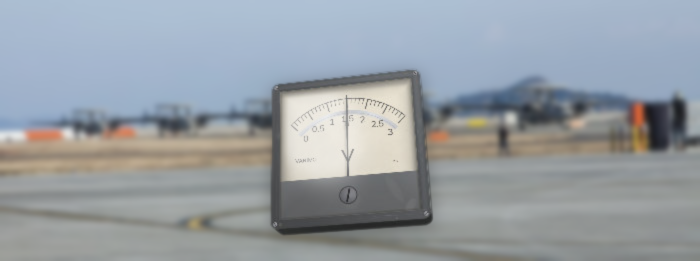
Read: {"value": 1.5, "unit": "V"}
